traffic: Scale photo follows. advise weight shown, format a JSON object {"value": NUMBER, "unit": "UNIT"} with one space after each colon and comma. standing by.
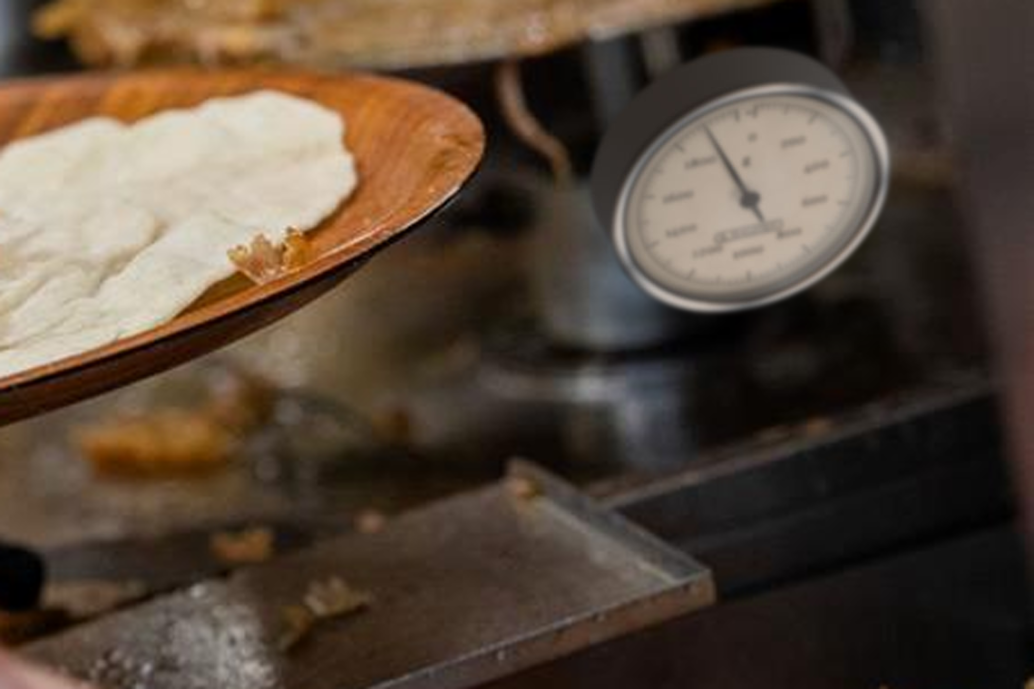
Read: {"value": 1900, "unit": "g"}
